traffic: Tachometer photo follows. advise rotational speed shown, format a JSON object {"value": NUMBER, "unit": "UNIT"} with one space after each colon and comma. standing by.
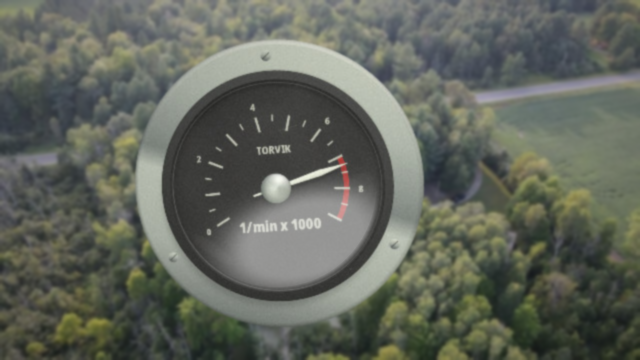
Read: {"value": 7250, "unit": "rpm"}
